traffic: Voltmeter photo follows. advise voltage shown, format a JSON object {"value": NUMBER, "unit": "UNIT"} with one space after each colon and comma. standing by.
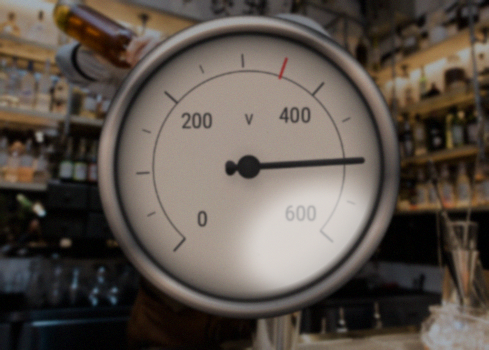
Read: {"value": 500, "unit": "V"}
